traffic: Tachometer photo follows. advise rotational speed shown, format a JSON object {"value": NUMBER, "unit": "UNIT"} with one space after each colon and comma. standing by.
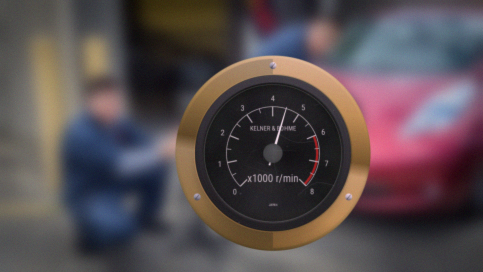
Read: {"value": 4500, "unit": "rpm"}
